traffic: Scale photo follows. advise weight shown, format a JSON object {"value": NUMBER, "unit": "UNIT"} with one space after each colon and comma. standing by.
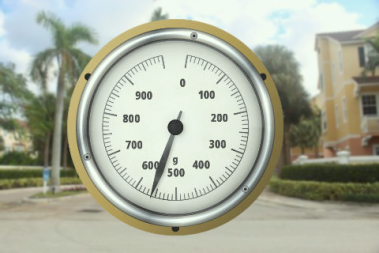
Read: {"value": 560, "unit": "g"}
